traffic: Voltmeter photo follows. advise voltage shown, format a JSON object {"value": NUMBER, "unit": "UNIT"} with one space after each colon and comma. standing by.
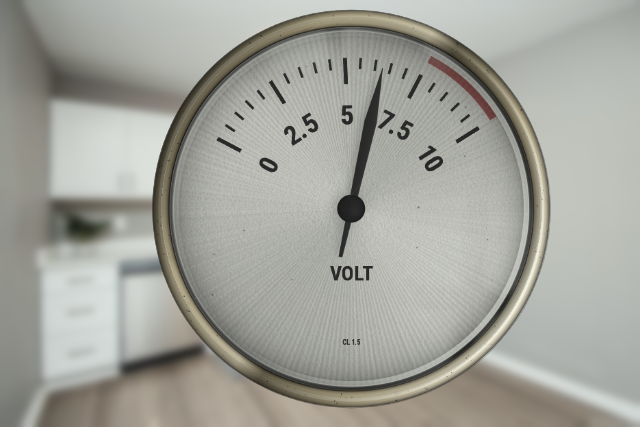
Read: {"value": 6.25, "unit": "V"}
